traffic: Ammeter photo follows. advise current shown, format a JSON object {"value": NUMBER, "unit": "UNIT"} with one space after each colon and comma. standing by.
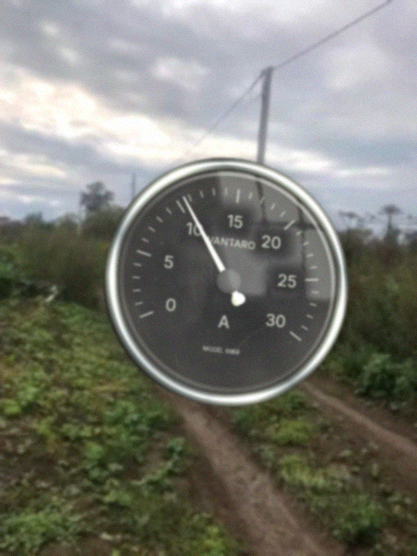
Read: {"value": 10.5, "unit": "A"}
